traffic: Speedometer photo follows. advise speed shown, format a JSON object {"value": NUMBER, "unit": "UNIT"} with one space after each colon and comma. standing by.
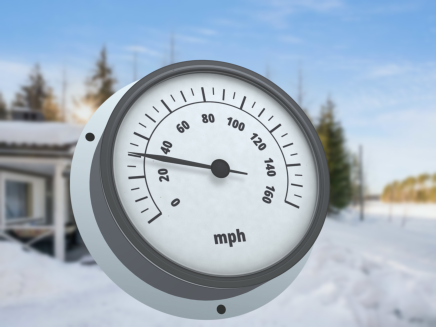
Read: {"value": 30, "unit": "mph"}
